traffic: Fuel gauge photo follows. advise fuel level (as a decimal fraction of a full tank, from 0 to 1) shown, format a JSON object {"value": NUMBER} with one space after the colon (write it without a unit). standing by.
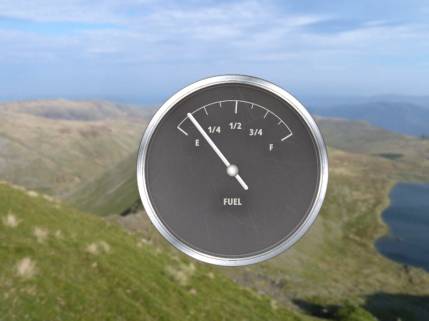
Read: {"value": 0.125}
